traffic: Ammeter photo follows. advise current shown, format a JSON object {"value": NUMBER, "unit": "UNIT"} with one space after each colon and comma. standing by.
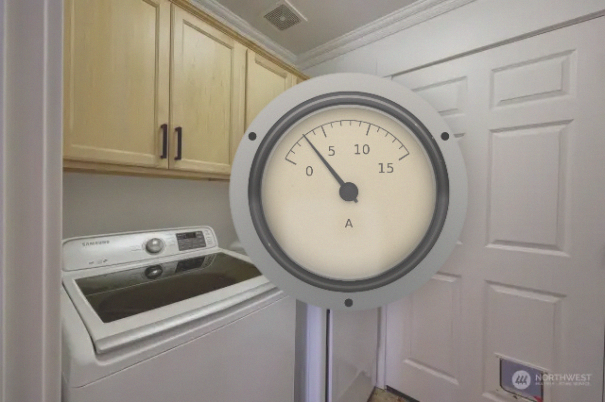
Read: {"value": 3, "unit": "A"}
